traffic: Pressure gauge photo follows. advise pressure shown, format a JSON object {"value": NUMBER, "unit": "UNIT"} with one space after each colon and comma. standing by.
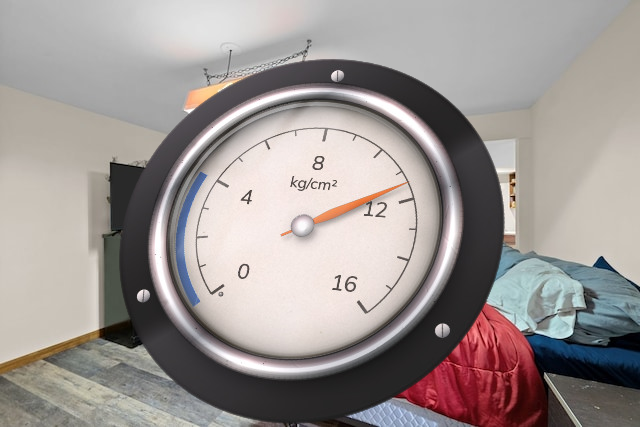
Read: {"value": 11.5, "unit": "kg/cm²"}
